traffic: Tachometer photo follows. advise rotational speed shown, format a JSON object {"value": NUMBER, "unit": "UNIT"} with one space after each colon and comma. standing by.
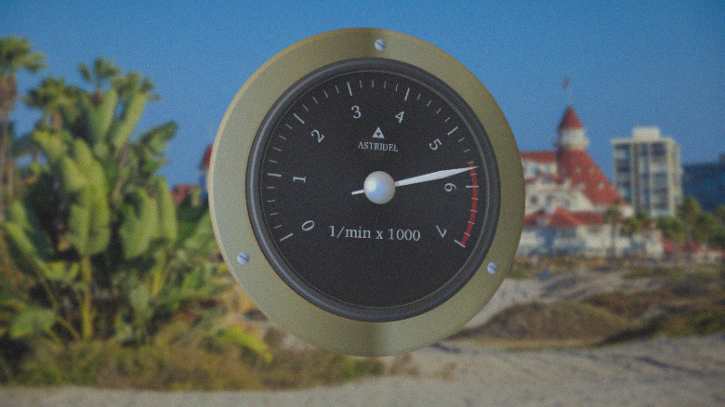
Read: {"value": 5700, "unit": "rpm"}
